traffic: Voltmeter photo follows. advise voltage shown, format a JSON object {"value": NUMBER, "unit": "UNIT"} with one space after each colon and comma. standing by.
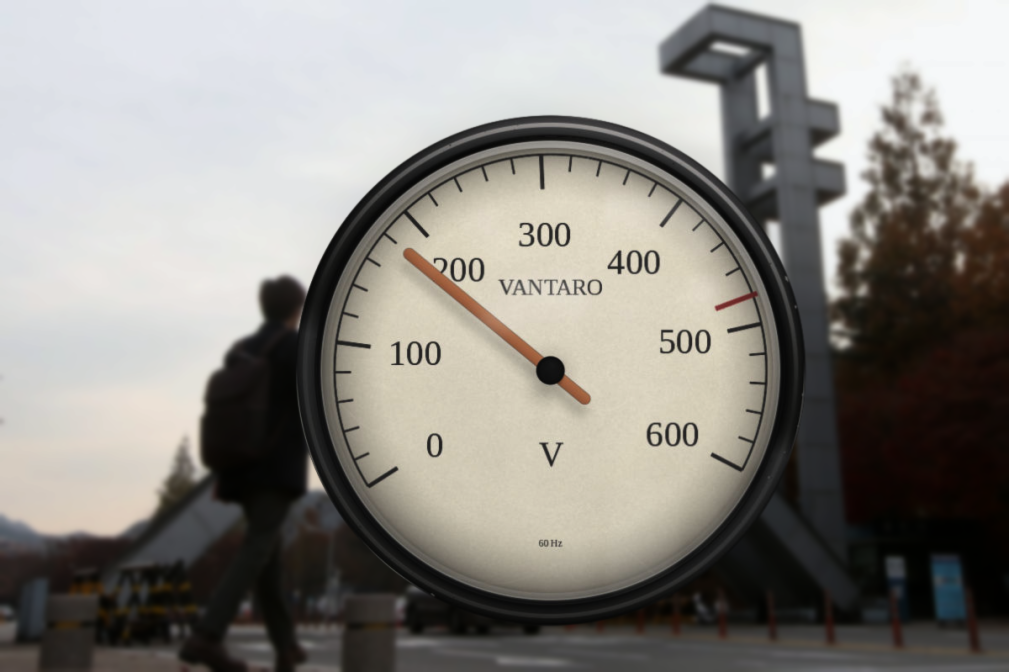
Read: {"value": 180, "unit": "V"}
